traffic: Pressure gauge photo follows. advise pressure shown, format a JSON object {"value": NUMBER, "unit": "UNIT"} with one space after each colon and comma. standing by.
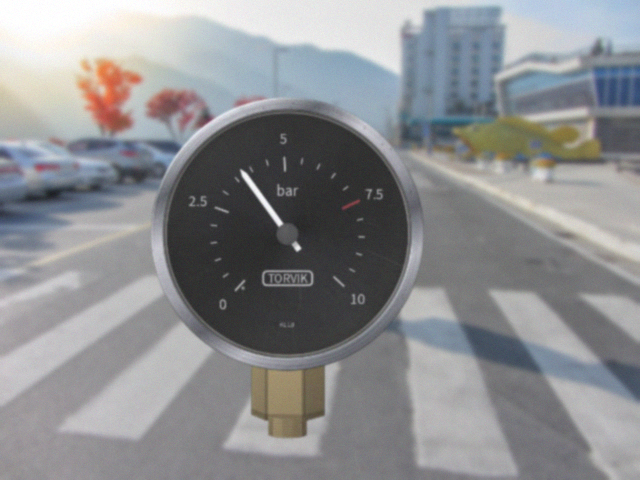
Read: {"value": 3.75, "unit": "bar"}
